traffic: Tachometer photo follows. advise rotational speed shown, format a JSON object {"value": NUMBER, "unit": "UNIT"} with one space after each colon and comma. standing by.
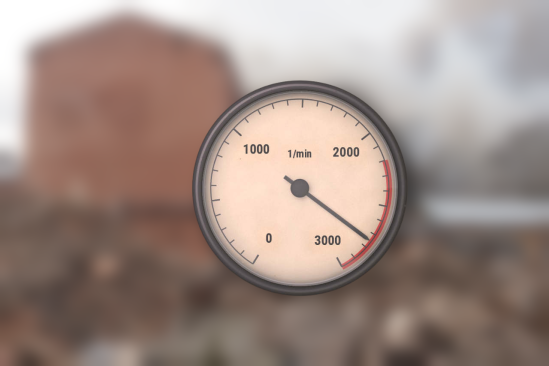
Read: {"value": 2750, "unit": "rpm"}
